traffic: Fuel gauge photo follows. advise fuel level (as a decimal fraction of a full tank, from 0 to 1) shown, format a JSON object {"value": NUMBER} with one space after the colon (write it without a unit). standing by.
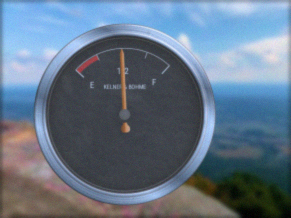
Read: {"value": 0.5}
